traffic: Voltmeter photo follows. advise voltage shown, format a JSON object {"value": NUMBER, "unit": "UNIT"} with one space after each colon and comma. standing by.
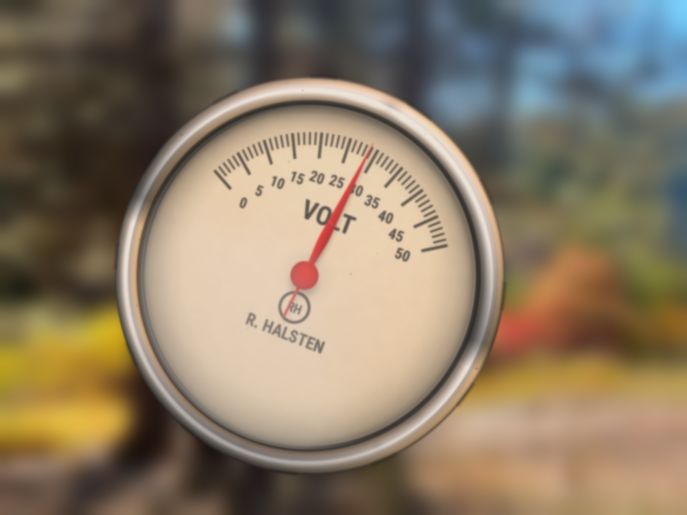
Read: {"value": 29, "unit": "V"}
